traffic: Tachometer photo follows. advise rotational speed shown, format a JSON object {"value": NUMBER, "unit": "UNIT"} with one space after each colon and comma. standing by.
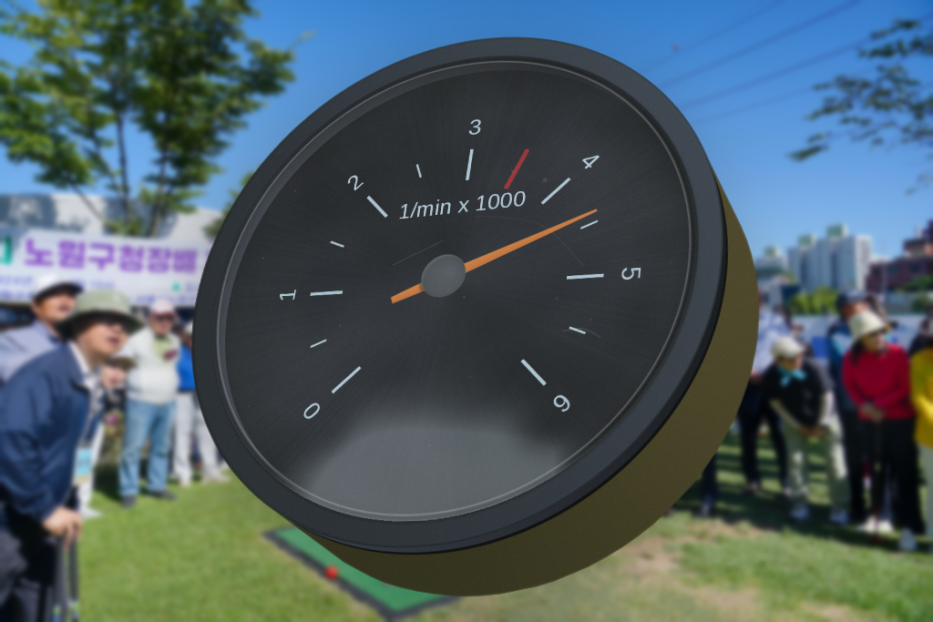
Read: {"value": 4500, "unit": "rpm"}
